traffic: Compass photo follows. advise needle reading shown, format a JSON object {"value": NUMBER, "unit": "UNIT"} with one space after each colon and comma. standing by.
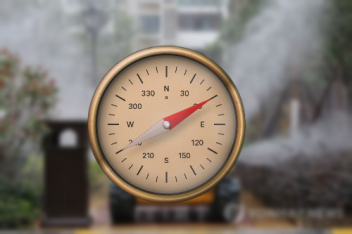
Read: {"value": 60, "unit": "°"}
